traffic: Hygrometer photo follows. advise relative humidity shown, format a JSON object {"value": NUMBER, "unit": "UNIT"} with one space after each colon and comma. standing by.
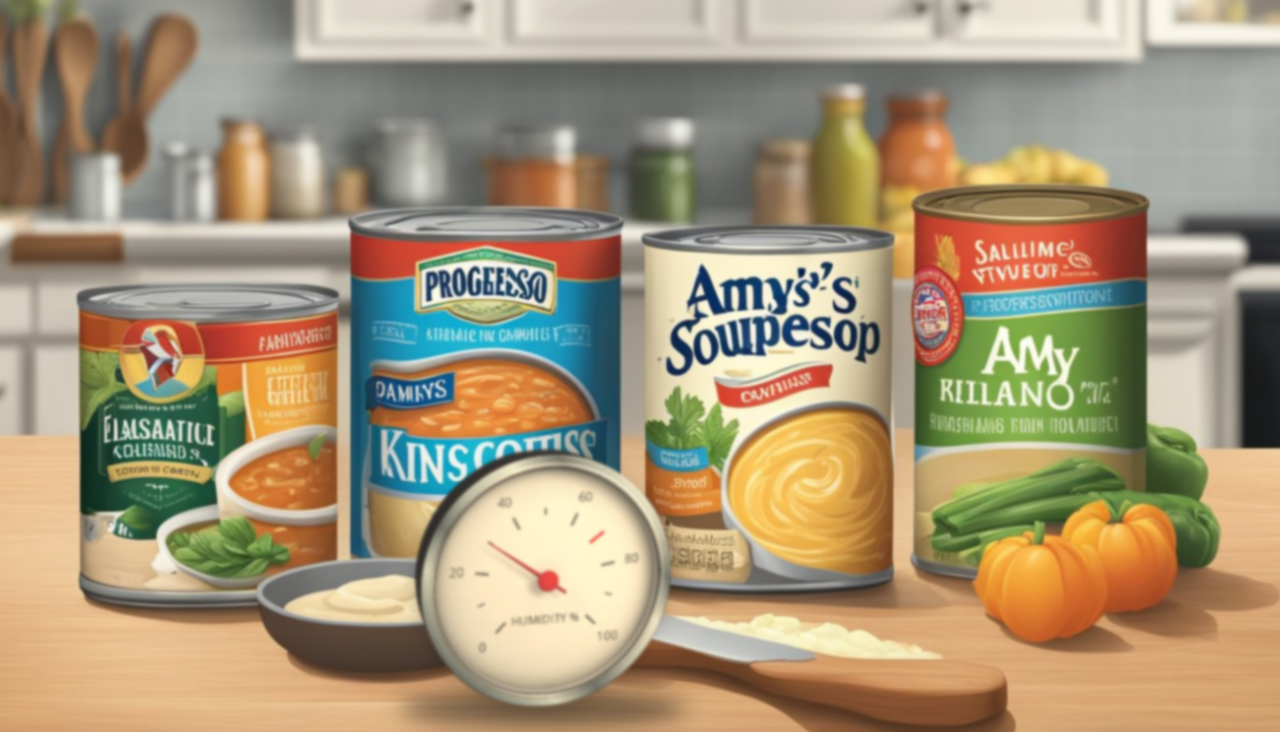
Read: {"value": 30, "unit": "%"}
